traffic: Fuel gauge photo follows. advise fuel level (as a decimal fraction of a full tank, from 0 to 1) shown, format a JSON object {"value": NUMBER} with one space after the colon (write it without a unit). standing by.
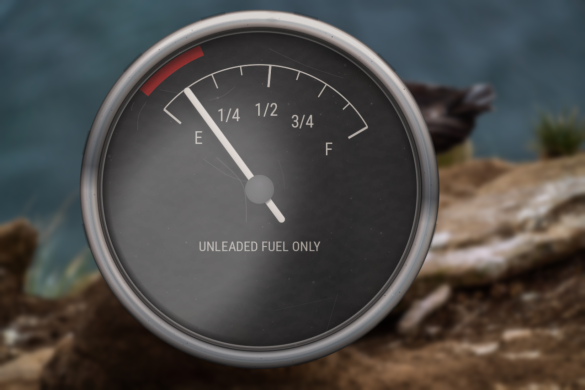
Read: {"value": 0.125}
